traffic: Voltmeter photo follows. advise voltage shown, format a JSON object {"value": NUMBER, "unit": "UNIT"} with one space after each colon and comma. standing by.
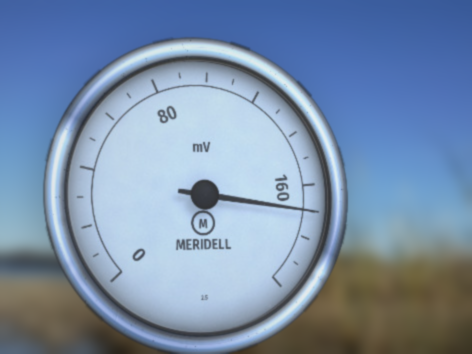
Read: {"value": 170, "unit": "mV"}
